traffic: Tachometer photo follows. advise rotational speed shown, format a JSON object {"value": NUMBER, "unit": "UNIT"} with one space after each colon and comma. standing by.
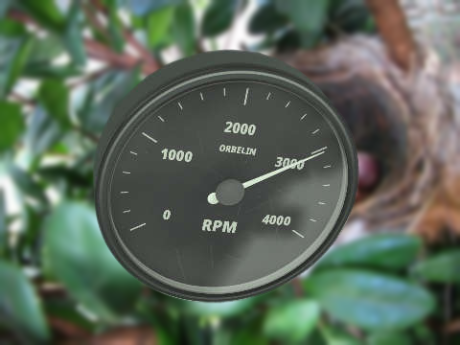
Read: {"value": 3000, "unit": "rpm"}
